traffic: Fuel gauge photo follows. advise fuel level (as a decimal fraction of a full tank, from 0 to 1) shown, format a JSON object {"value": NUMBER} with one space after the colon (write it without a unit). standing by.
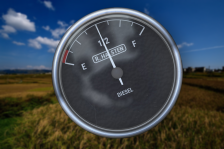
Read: {"value": 0.5}
